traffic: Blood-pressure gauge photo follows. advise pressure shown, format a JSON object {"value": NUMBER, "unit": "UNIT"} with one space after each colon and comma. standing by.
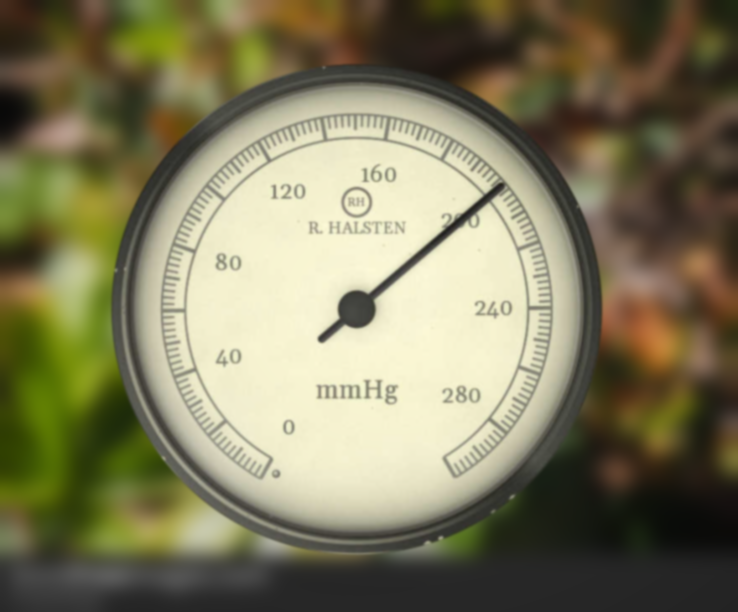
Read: {"value": 200, "unit": "mmHg"}
